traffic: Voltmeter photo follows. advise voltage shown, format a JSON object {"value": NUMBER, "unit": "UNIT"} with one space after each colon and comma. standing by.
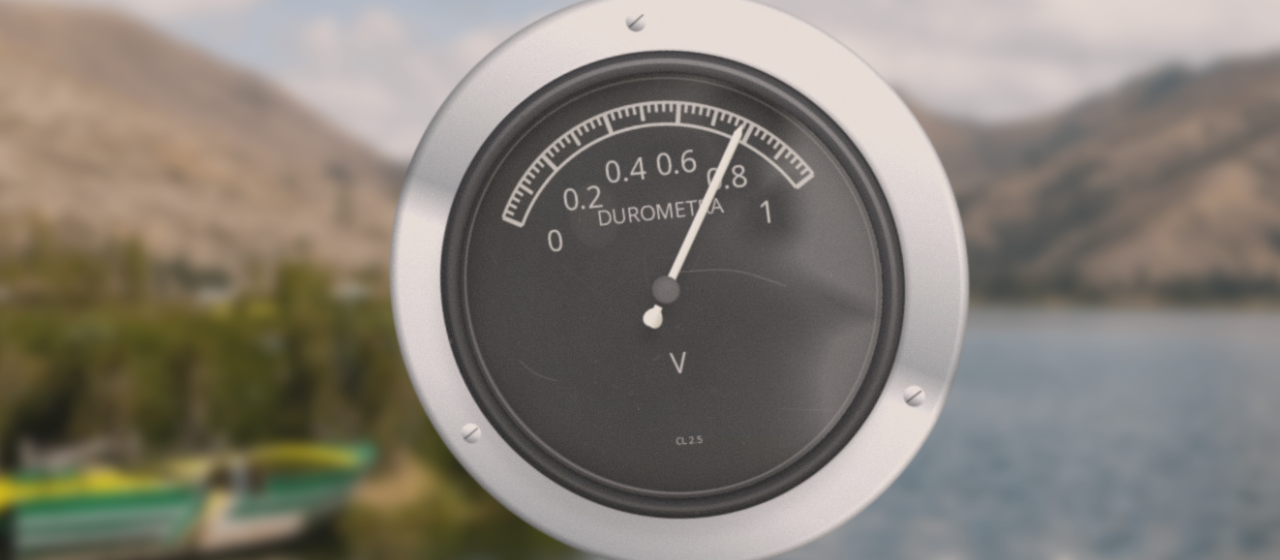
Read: {"value": 0.78, "unit": "V"}
